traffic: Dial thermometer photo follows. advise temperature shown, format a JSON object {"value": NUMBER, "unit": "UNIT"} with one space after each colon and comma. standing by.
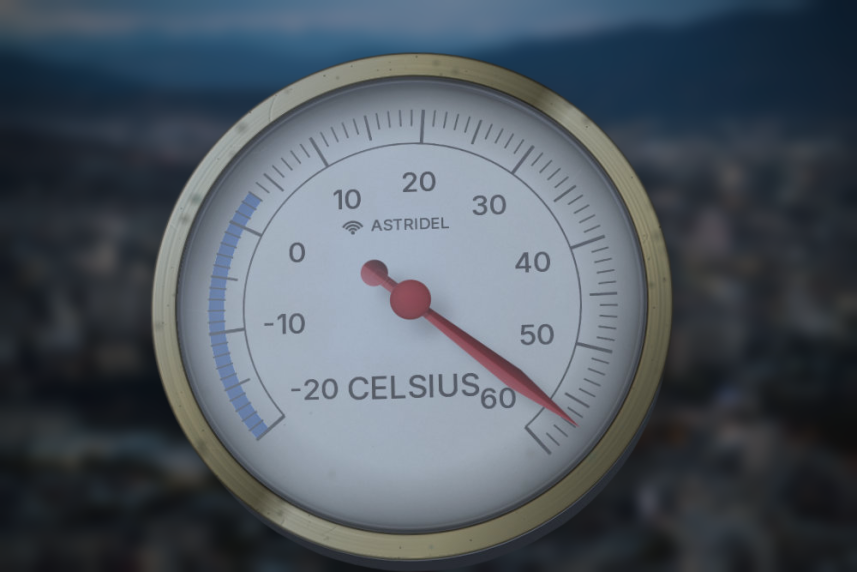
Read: {"value": 57, "unit": "°C"}
